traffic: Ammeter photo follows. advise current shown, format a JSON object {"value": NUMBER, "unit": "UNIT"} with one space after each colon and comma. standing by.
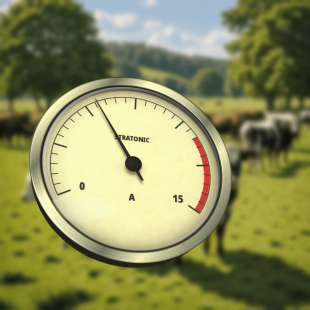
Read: {"value": 5.5, "unit": "A"}
